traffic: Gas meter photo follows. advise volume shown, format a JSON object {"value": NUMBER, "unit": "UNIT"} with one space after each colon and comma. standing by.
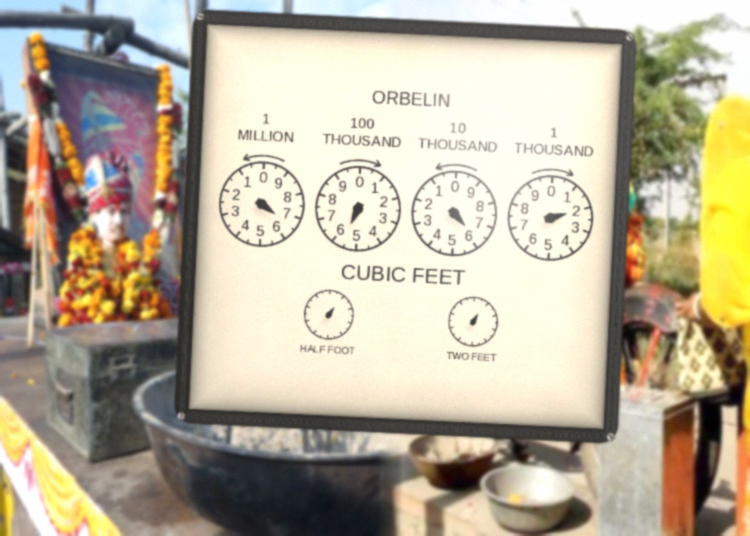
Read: {"value": 656200, "unit": "ft³"}
